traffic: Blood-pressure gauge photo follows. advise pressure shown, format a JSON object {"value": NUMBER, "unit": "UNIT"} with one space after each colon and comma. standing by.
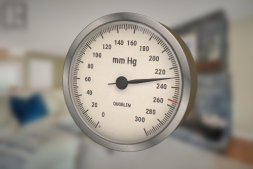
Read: {"value": 230, "unit": "mmHg"}
